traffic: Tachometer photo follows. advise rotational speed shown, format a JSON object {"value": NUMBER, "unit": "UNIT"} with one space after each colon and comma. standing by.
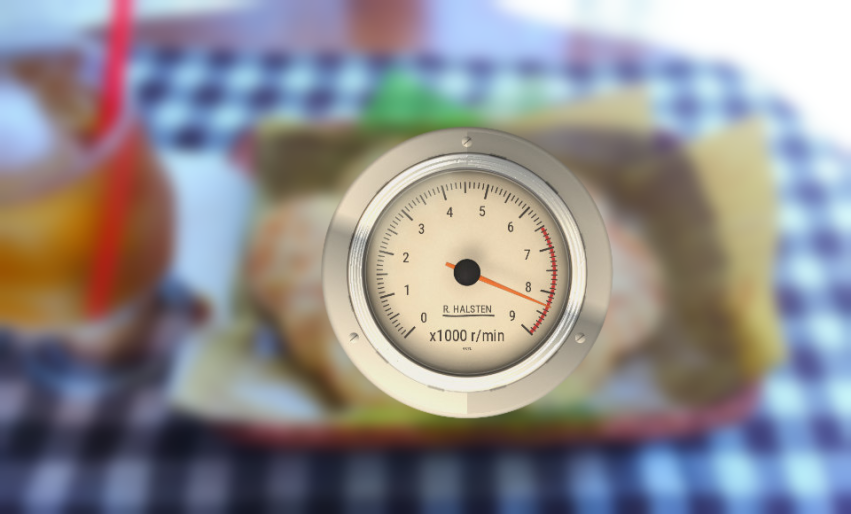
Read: {"value": 8300, "unit": "rpm"}
